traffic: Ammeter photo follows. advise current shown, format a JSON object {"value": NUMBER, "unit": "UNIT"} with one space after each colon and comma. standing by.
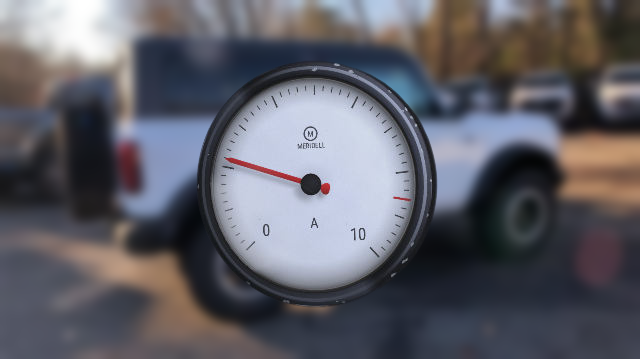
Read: {"value": 2.2, "unit": "A"}
